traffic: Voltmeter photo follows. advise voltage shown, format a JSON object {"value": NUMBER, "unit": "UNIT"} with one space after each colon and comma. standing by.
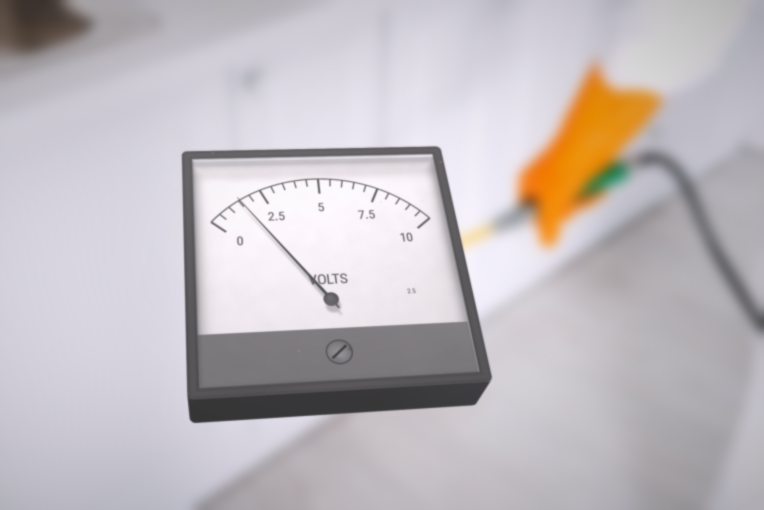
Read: {"value": 1.5, "unit": "V"}
